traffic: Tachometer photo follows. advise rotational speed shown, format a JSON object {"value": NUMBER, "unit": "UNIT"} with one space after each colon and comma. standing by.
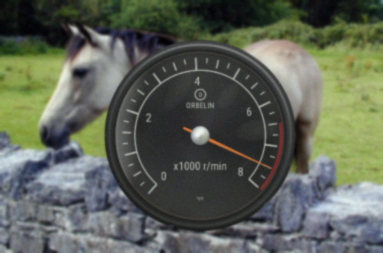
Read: {"value": 7500, "unit": "rpm"}
